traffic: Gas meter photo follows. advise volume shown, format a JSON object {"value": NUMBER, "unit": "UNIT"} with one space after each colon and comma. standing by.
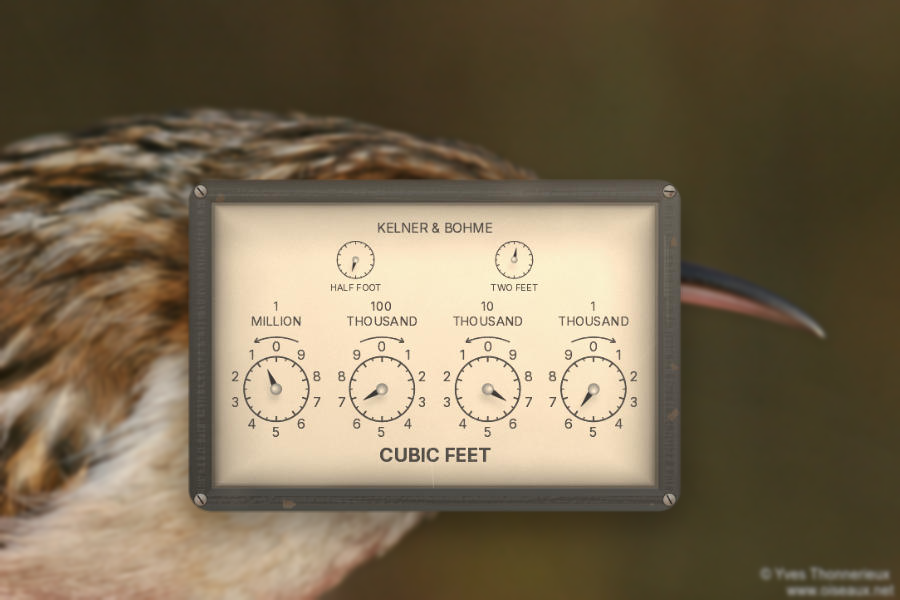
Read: {"value": 66600, "unit": "ft³"}
